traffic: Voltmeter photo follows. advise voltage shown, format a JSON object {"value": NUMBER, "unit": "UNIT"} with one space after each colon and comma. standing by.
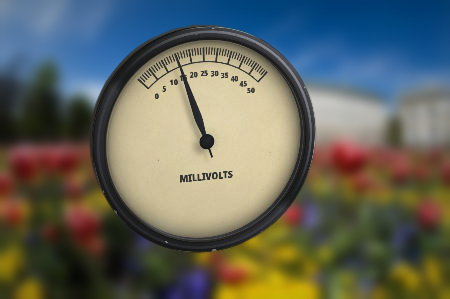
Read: {"value": 15, "unit": "mV"}
